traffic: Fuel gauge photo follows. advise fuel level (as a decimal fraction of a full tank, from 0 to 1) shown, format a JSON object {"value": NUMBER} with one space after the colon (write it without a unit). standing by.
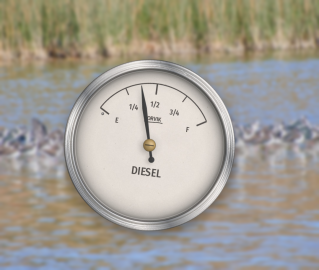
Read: {"value": 0.375}
